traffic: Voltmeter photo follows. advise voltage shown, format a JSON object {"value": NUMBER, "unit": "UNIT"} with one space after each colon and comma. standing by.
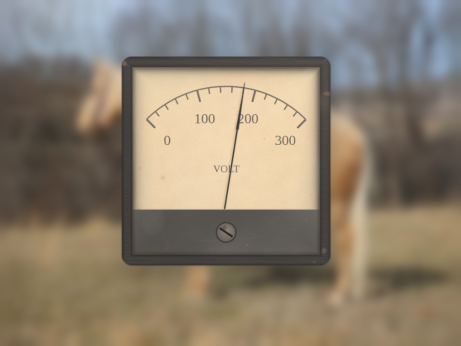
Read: {"value": 180, "unit": "V"}
